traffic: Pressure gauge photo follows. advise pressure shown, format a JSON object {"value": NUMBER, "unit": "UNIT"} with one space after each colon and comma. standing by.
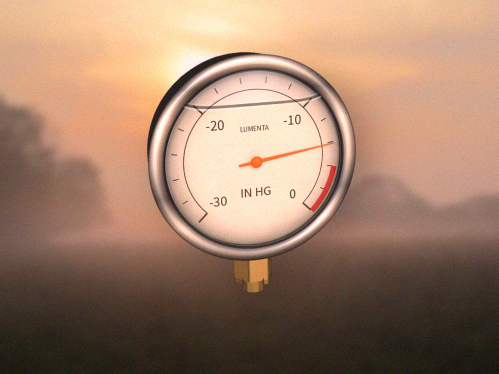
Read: {"value": -6, "unit": "inHg"}
